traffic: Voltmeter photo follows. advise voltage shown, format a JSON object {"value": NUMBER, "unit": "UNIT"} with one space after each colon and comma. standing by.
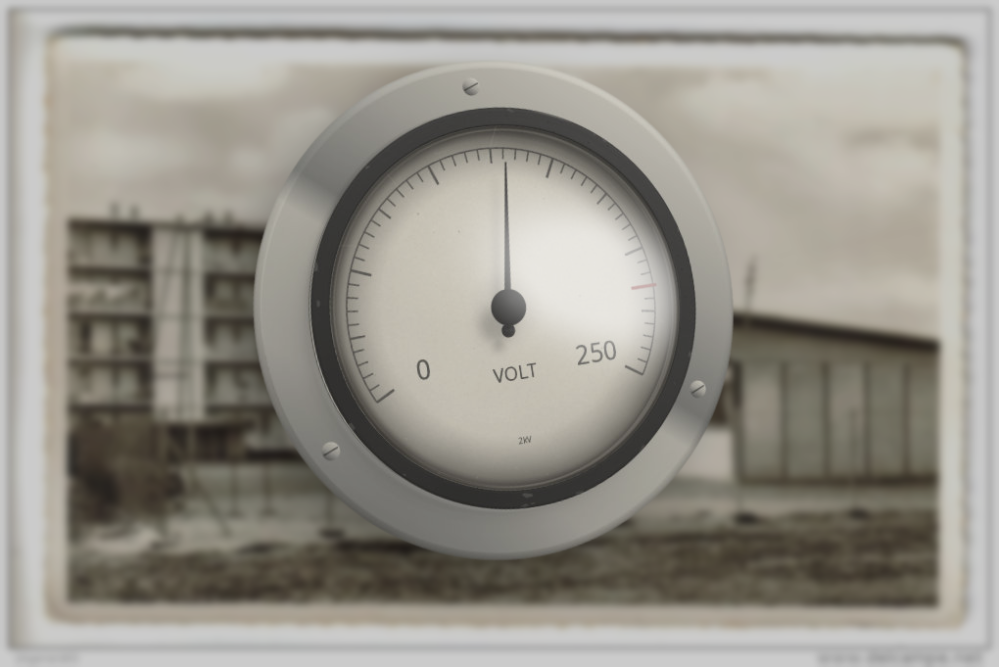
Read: {"value": 130, "unit": "V"}
